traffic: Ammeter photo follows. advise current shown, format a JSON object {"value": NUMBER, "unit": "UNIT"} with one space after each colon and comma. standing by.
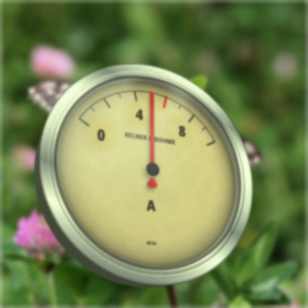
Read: {"value": 5, "unit": "A"}
